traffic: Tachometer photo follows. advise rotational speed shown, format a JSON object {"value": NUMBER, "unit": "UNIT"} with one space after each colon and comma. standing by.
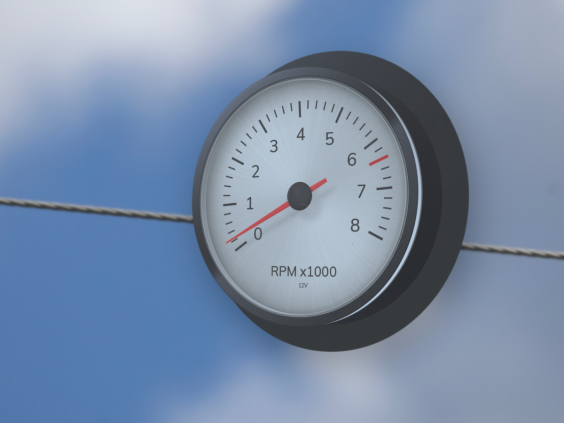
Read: {"value": 200, "unit": "rpm"}
